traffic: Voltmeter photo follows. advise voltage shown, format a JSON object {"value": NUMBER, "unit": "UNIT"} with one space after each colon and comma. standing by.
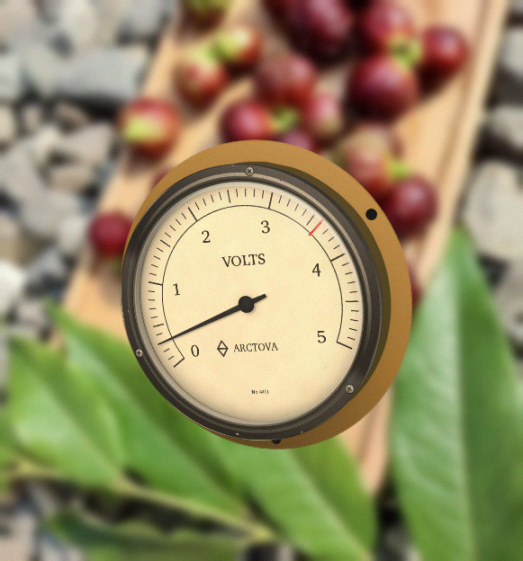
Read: {"value": 0.3, "unit": "V"}
